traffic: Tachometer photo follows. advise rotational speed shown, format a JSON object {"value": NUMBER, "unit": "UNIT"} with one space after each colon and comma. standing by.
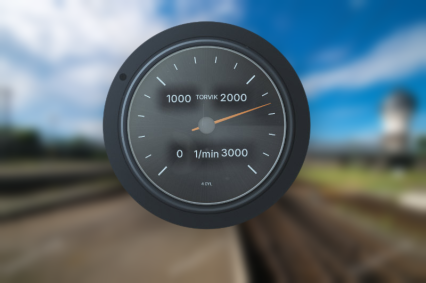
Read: {"value": 2300, "unit": "rpm"}
